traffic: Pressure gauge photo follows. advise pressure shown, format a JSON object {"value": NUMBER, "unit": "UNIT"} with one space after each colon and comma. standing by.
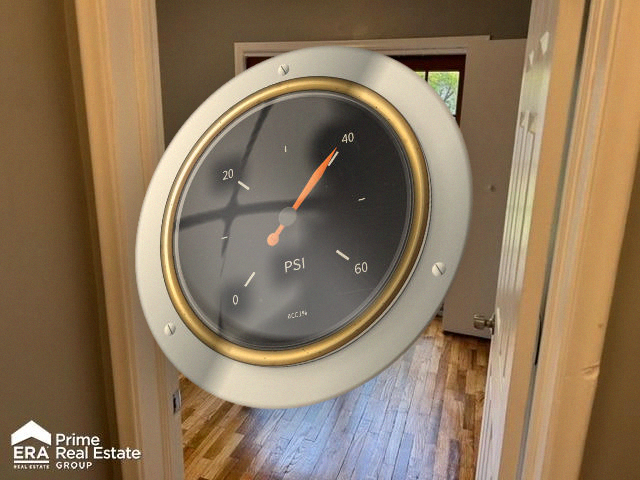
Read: {"value": 40, "unit": "psi"}
